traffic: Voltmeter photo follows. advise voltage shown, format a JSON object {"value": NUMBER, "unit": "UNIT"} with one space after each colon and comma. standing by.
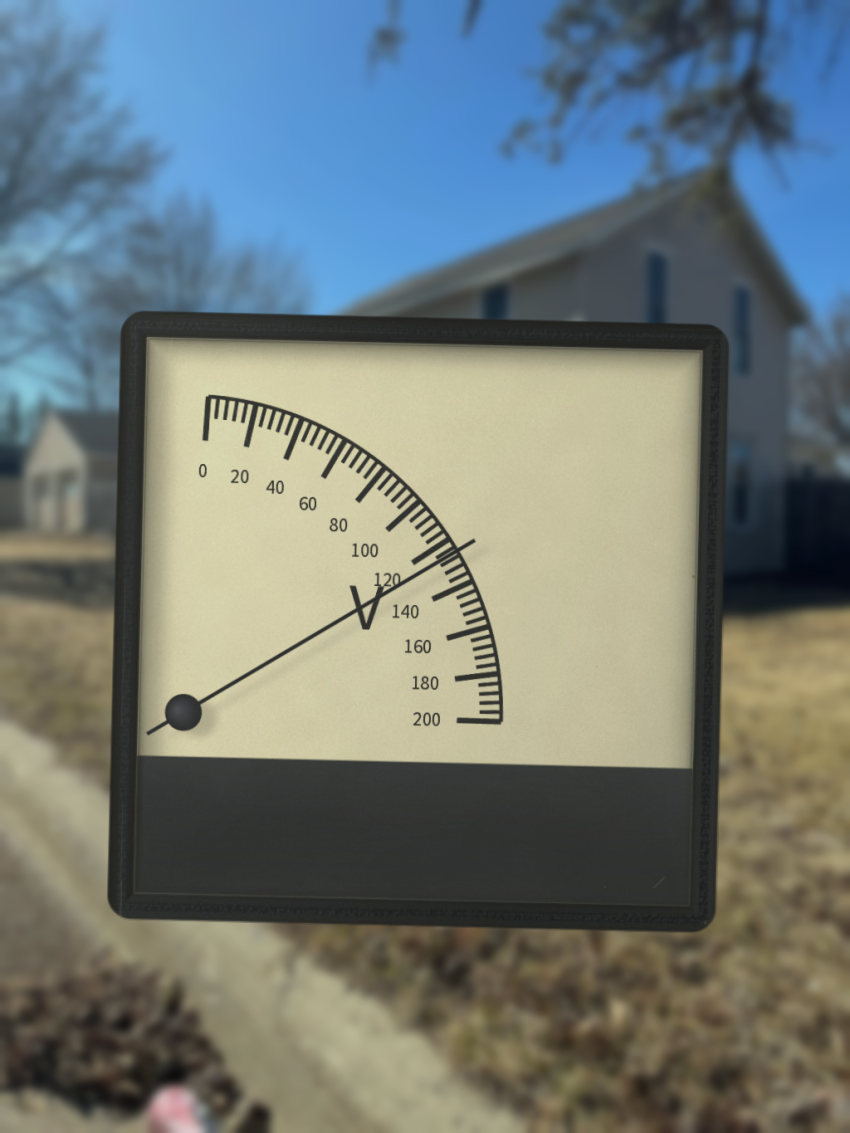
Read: {"value": 126, "unit": "V"}
